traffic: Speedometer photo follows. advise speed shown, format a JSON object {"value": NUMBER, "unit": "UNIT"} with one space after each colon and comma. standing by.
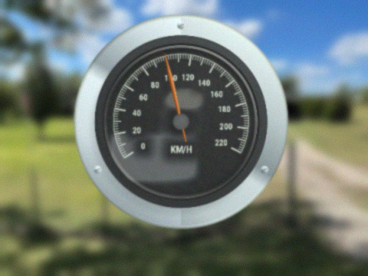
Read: {"value": 100, "unit": "km/h"}
